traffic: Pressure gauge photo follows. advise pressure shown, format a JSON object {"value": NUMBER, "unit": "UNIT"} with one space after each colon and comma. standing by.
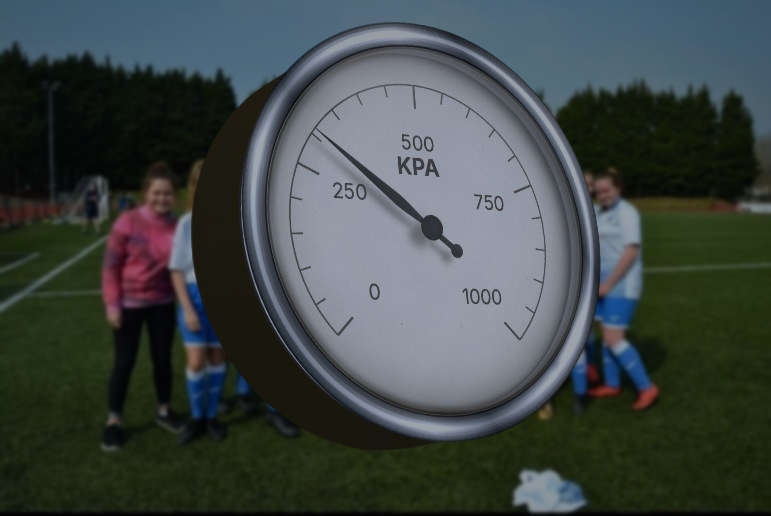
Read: {"value": 300, "unit": "kPa"}
